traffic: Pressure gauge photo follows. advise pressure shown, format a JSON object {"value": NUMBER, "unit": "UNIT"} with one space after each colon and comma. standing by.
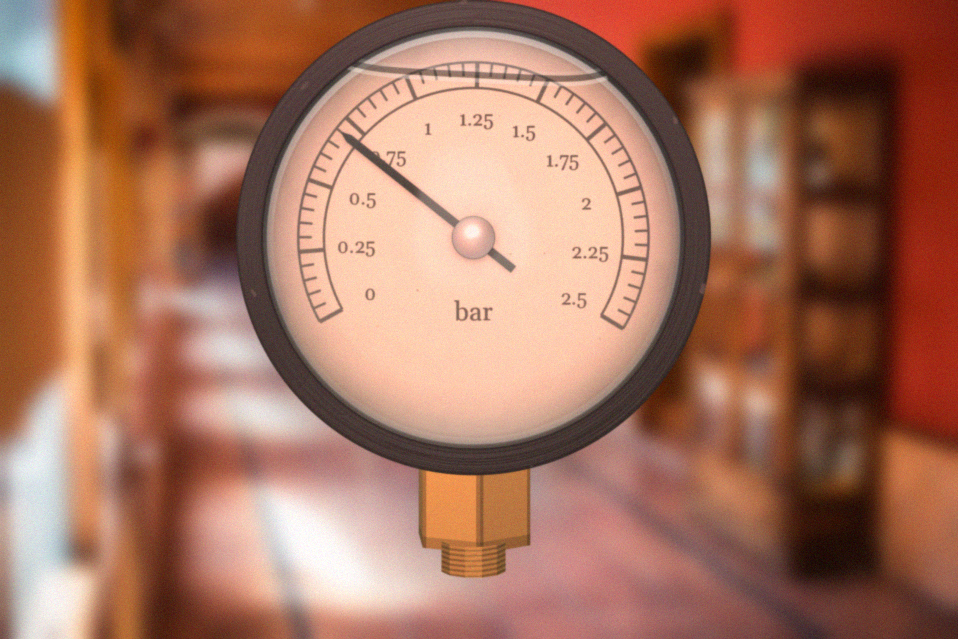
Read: {"value": 0.7, "unit": "bar"}
